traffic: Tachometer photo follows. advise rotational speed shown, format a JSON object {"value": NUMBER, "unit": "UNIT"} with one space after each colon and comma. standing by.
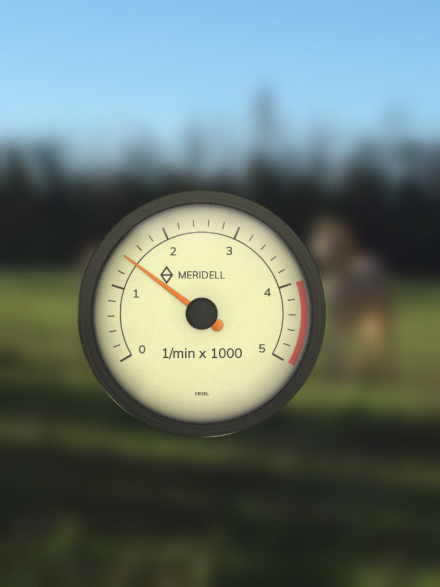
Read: {"value": 1400, "unit": "rpm"}
